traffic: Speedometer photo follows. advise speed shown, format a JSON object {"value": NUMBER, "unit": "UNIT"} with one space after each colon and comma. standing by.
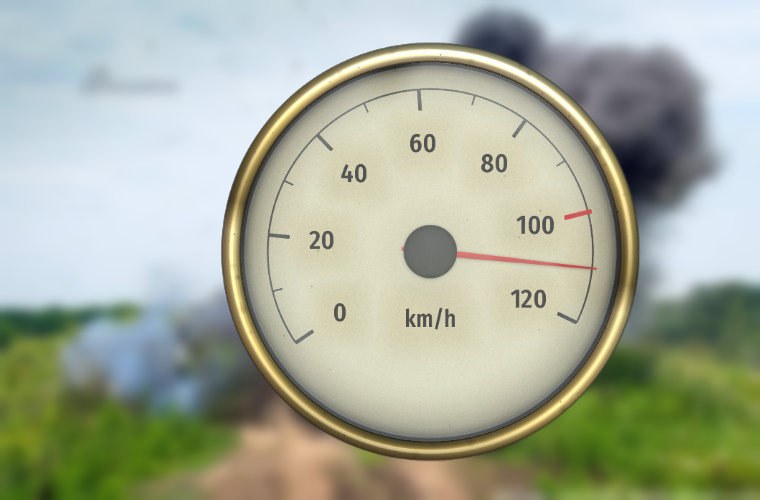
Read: {"value": 110, "unit": "km/h"}
